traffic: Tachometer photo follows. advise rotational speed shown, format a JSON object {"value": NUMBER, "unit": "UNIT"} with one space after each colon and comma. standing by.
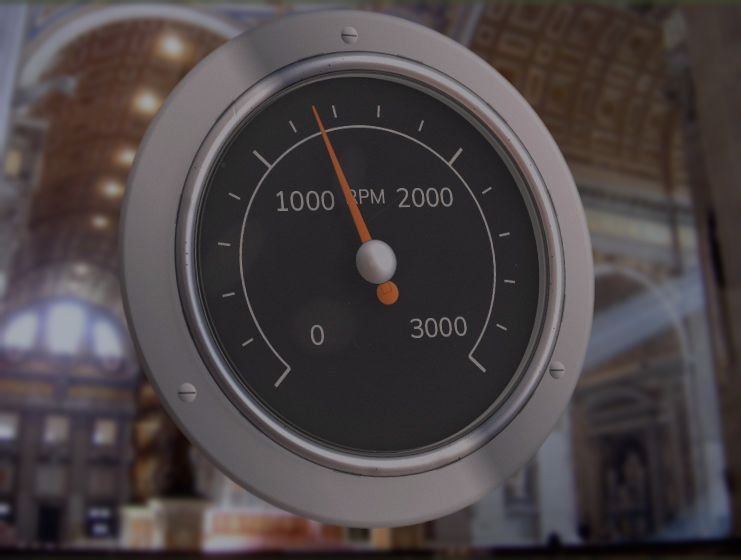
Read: {"value": 1300, "unit": "rpm"}
